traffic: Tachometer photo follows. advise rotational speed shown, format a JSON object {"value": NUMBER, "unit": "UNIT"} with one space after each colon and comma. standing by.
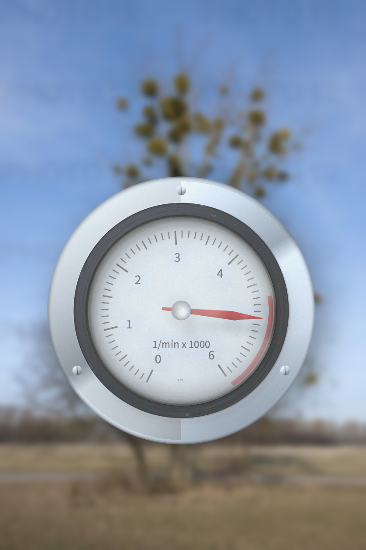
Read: {"value": 5000, "unit": "rpm"}
